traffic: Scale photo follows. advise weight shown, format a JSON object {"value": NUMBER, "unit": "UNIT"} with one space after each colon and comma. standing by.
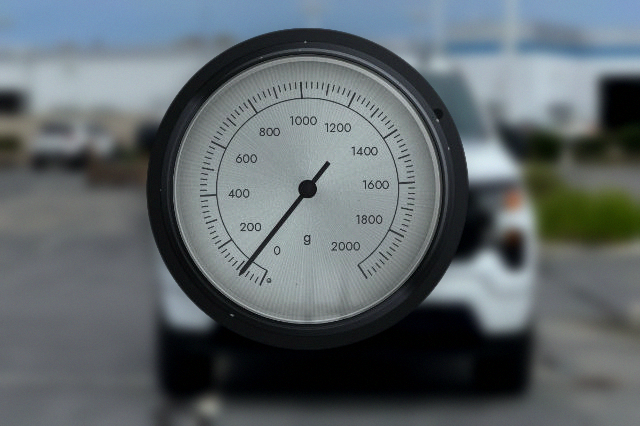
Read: {"value": 80, "unit": "g"}
